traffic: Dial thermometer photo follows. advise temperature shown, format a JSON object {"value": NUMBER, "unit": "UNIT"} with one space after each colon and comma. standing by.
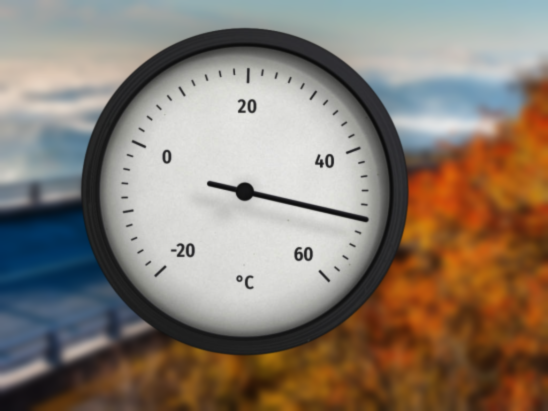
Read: {"value": 50, "unit": "°C"}
